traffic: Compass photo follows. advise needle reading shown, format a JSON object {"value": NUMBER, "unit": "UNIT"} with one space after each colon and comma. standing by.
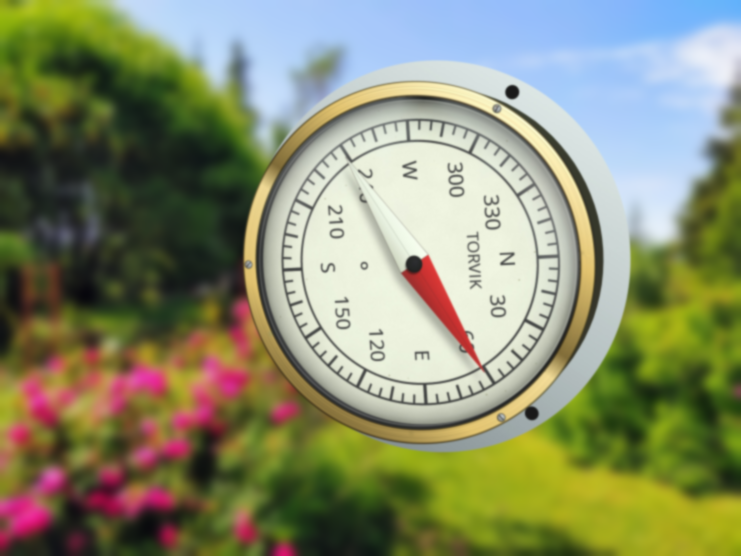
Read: {"value": 60, "unit": "°"}
